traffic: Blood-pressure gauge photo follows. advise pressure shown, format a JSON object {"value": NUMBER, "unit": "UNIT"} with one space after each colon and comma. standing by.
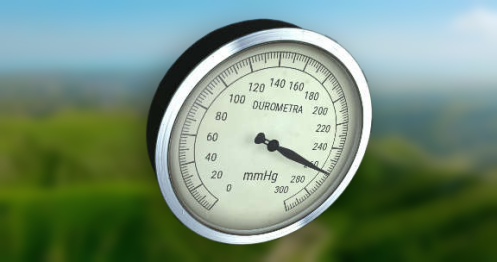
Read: {"value": 260, "unit": "mmHg"}
